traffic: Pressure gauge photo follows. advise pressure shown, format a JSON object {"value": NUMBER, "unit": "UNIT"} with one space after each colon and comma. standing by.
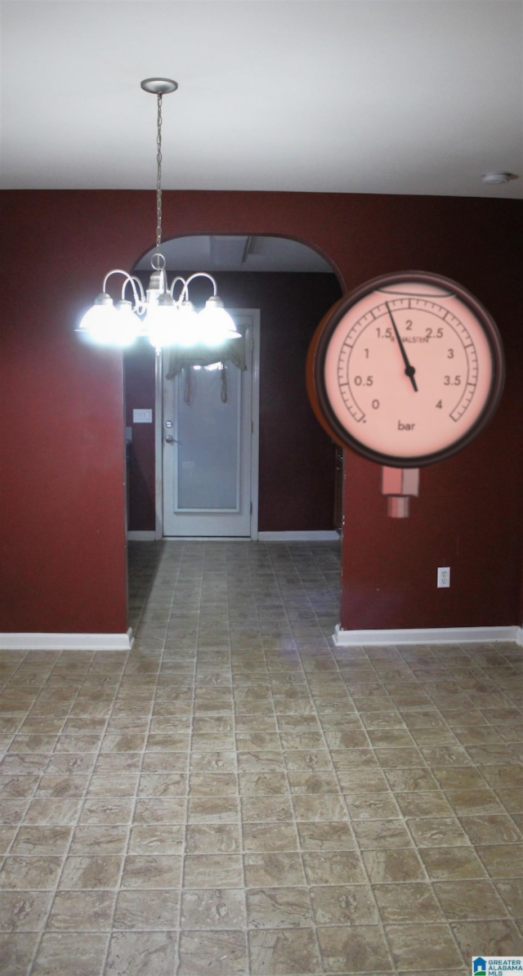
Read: {"value": 1.7, "unit": "bar"}
